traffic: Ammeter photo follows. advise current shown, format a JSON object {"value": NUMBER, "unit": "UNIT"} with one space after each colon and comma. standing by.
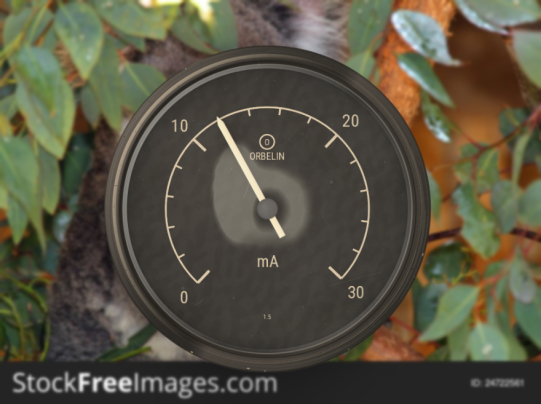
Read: {"value": 12, "unit": "mA"}
